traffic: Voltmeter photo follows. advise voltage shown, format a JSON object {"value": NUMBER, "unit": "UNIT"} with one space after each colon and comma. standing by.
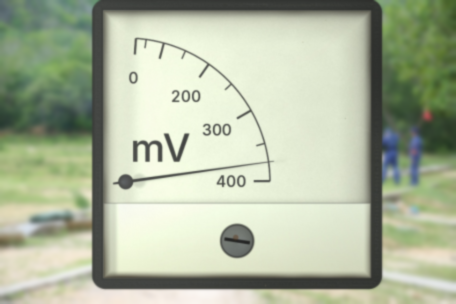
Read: {"value": 375, "unit": "mV"}
